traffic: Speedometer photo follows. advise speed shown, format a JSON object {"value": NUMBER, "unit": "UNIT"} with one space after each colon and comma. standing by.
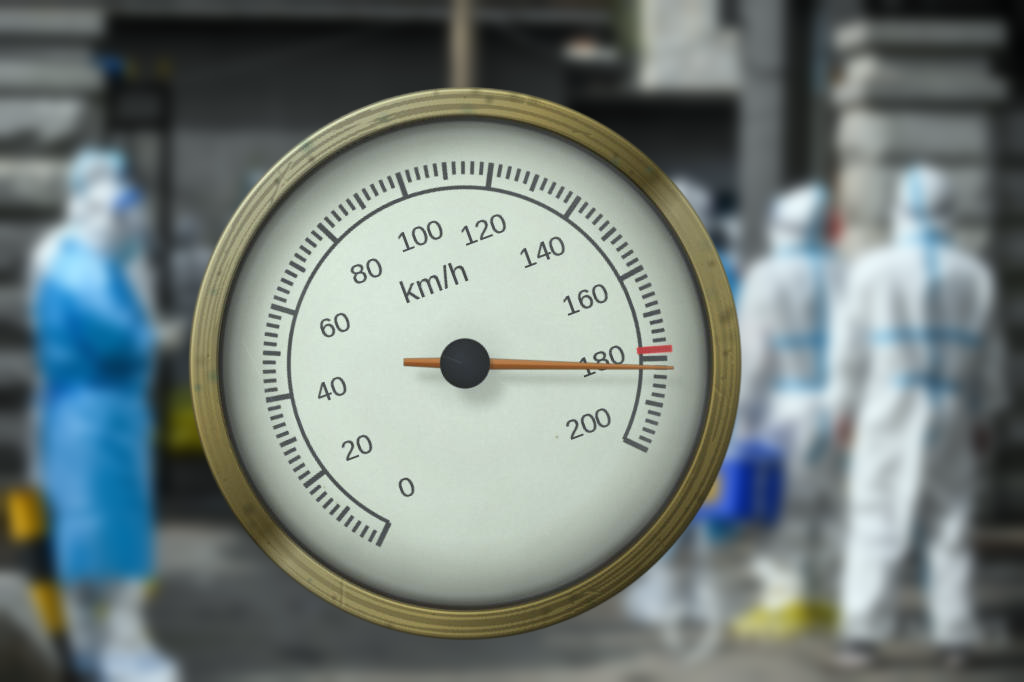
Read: {"value": 182, "unit": "km/h"}
